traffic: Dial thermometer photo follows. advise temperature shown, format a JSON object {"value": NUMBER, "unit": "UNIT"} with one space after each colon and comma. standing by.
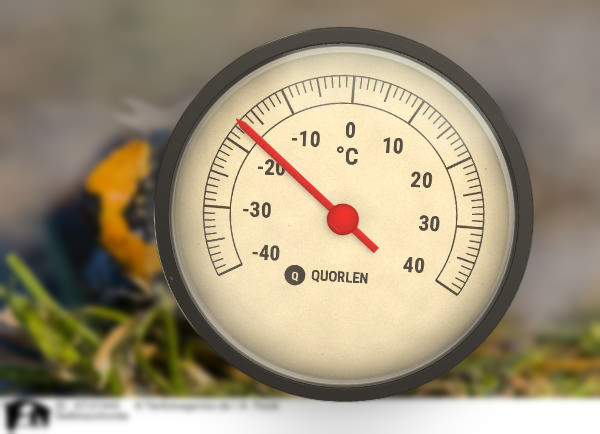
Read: {"value": -17, "unit": "°C"}
